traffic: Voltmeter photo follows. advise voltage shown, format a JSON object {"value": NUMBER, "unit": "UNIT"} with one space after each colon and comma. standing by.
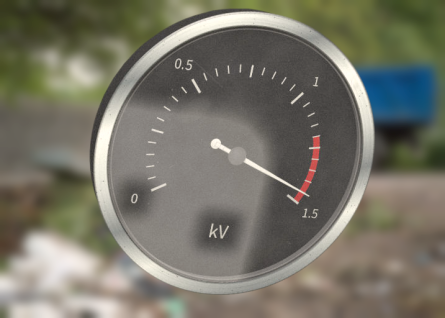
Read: {"value": 1.45, "unit": "kV"}
